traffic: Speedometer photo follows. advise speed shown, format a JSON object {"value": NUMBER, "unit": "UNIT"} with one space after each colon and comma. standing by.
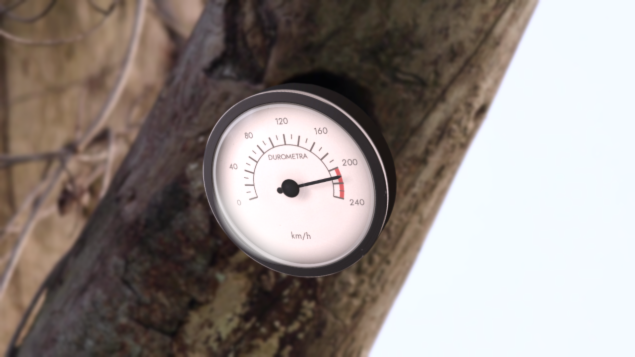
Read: {"value": 210, "unit": "km/h"}
